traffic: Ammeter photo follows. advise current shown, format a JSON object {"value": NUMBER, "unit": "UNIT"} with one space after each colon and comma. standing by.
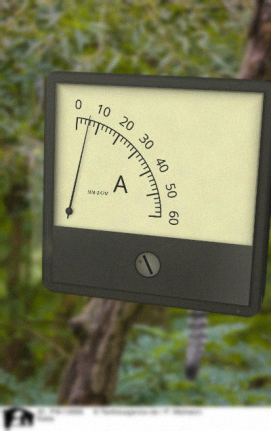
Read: {"value": 6, "unit": "A"}
